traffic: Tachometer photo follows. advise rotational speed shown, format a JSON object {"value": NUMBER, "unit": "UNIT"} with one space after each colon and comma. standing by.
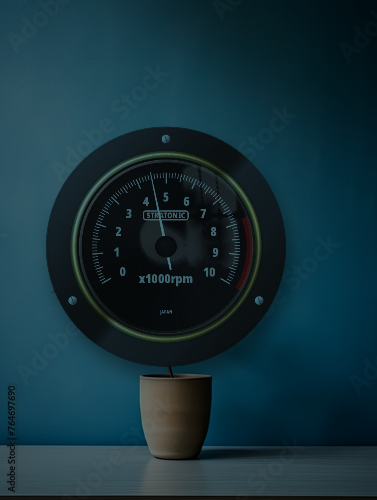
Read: {"value": 4500, "unit": "rpm"}
